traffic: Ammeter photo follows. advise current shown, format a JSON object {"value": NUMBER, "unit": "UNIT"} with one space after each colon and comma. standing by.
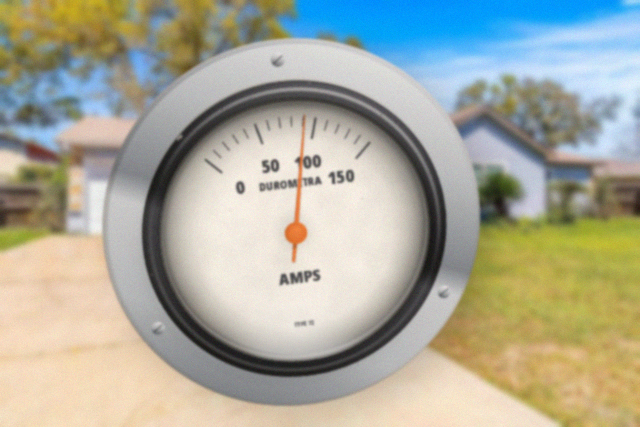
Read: {"value": 90, "unit": "A"}
